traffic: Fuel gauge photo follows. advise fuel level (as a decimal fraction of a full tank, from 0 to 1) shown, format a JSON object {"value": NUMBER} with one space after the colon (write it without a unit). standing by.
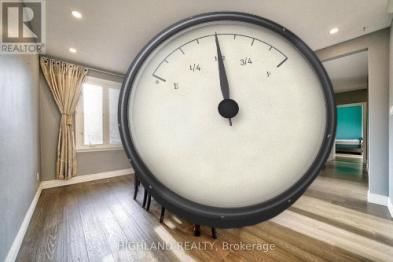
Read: {"value": 0.5}
